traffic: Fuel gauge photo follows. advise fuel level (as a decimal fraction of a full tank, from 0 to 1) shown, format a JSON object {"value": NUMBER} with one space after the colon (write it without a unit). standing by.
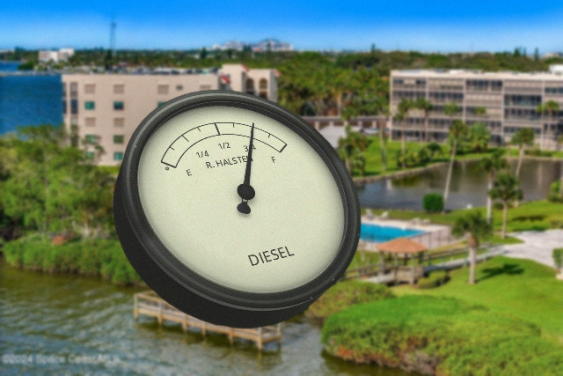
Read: {"value": 0.75}
